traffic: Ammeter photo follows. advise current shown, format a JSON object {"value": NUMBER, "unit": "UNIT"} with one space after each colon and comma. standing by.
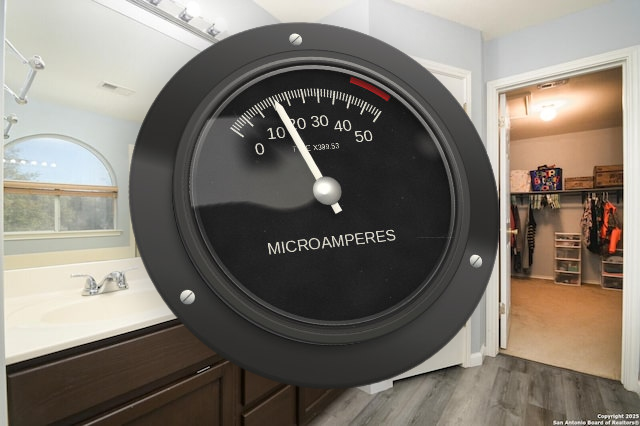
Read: {"value": 15, "unit": "µA"}
